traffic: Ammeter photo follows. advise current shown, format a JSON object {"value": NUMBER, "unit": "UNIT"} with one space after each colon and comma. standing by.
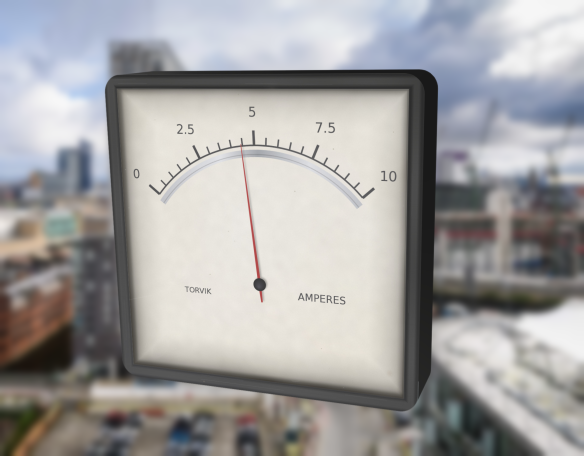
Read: {"value": 4.5, "unit": "A"}
